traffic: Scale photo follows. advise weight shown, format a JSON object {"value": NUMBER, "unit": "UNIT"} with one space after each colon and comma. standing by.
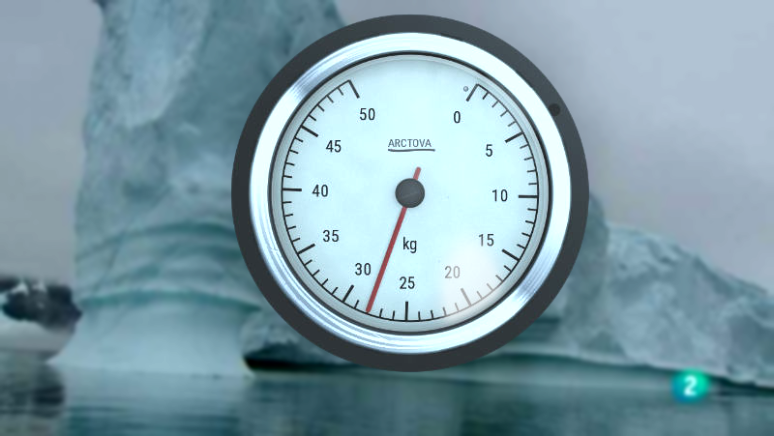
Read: {"value": 28, "unit": "kg"}
